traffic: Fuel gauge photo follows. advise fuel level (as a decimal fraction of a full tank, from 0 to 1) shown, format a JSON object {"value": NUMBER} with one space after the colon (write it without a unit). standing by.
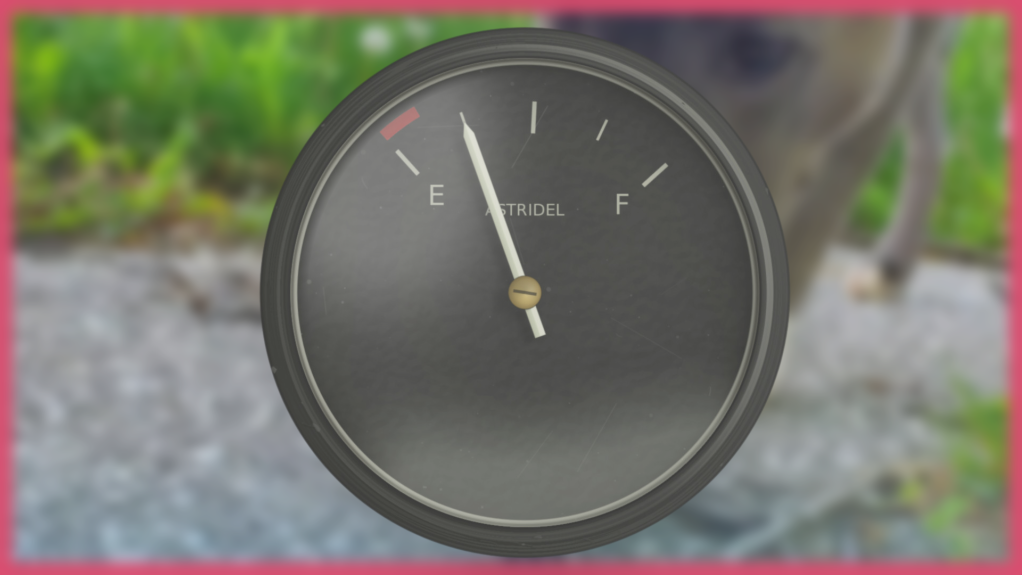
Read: {"value": 0.25}
